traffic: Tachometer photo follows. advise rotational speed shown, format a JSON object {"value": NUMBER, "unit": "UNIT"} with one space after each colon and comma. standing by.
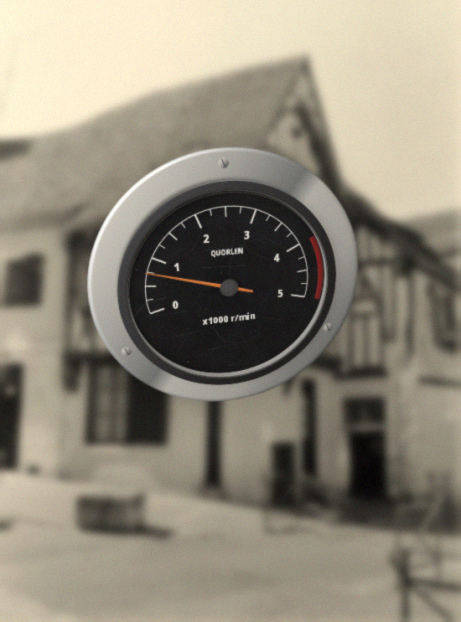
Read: {"value": 750, "unit": "rpm"}
